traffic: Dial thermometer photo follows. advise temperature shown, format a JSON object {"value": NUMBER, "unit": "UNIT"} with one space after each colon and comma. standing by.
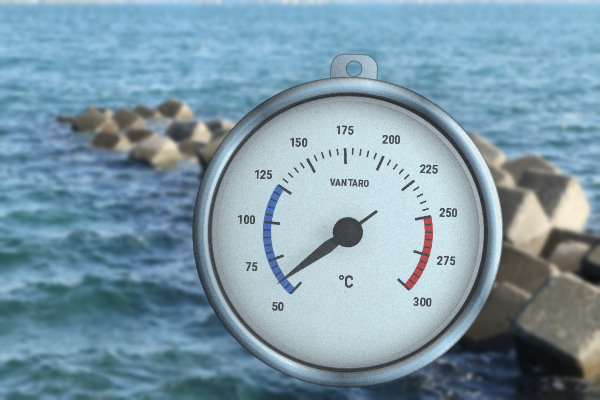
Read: {"value": 60, "unit": "°C"}
